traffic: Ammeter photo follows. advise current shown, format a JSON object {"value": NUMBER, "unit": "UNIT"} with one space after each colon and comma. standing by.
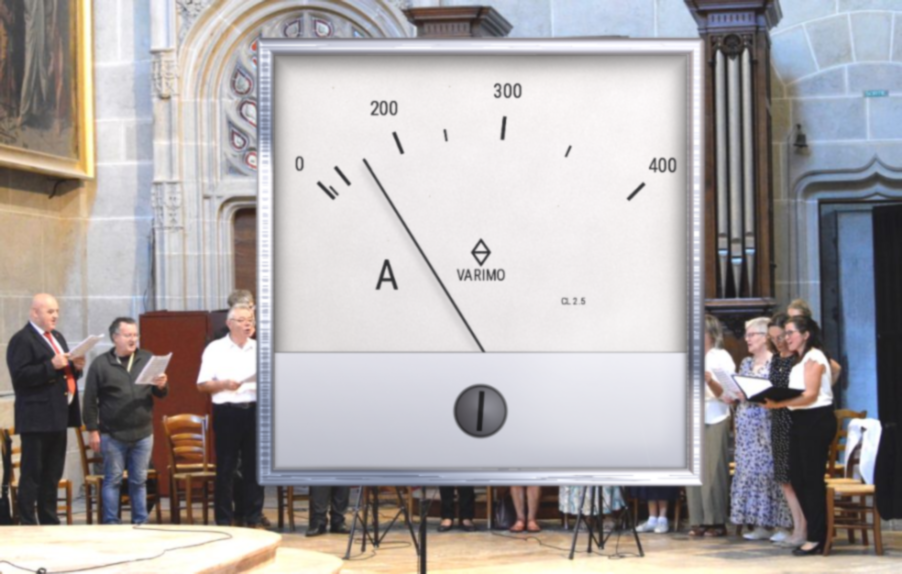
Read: {"value": 150, "unit": "A"}
